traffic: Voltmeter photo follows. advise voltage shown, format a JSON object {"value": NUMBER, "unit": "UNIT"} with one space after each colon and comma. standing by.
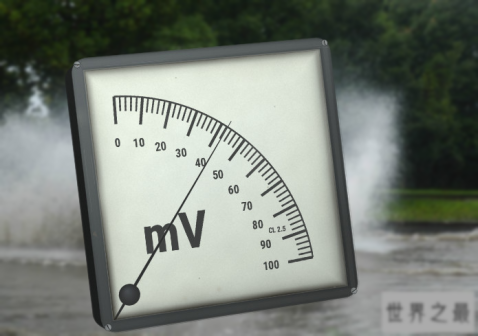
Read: {"value": 42, "unit": "mV"}
